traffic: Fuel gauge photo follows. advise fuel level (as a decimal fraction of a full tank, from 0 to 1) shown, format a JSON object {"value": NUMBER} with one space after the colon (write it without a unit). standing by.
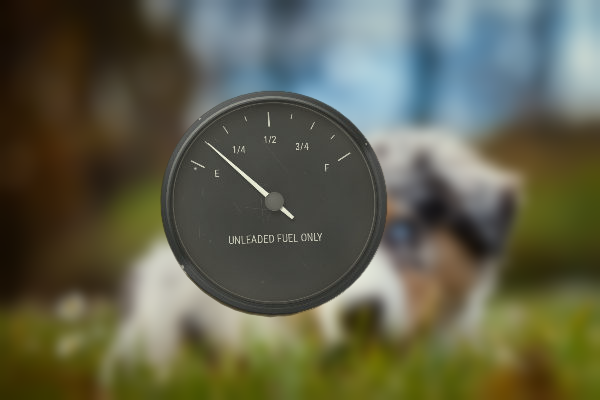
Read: {"value": 0.125}
